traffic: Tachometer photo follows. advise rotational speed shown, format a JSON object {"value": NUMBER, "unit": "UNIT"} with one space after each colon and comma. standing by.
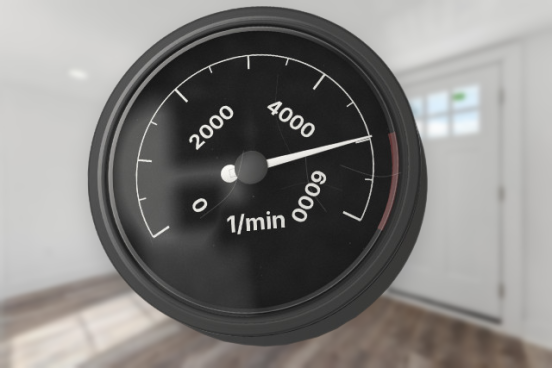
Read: {"value": 5000, "unit": "rpm"}
